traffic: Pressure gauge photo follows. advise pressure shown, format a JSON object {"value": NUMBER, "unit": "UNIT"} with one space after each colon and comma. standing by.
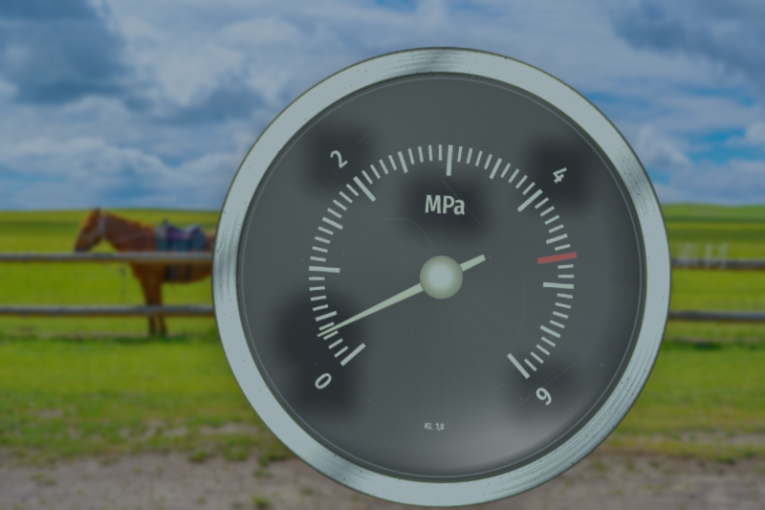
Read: {"value": 0.35, "unit": "MPa"}
